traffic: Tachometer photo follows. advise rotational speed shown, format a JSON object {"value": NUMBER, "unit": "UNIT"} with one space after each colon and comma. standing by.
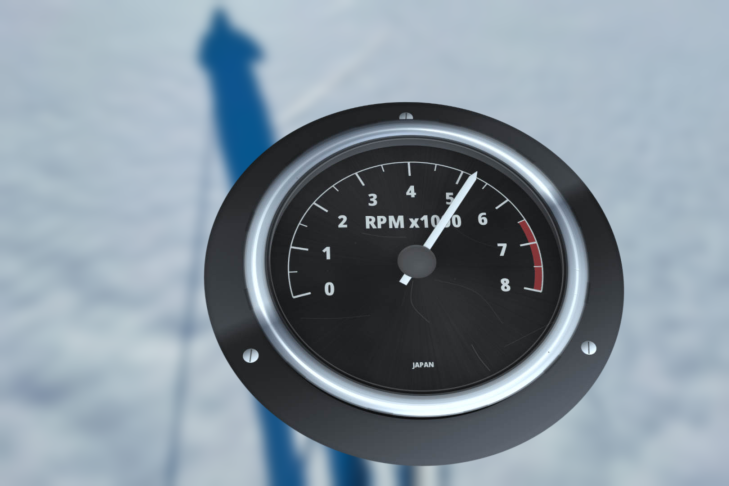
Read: {"value": 5250, "unit": "rpm"}
